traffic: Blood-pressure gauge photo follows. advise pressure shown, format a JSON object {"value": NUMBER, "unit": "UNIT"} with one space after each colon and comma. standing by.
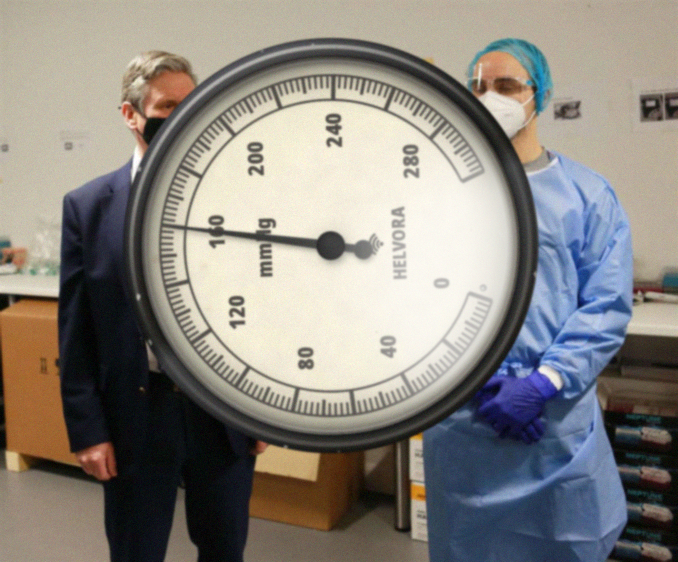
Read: {"value": 160, "unit": "mmHg"}
